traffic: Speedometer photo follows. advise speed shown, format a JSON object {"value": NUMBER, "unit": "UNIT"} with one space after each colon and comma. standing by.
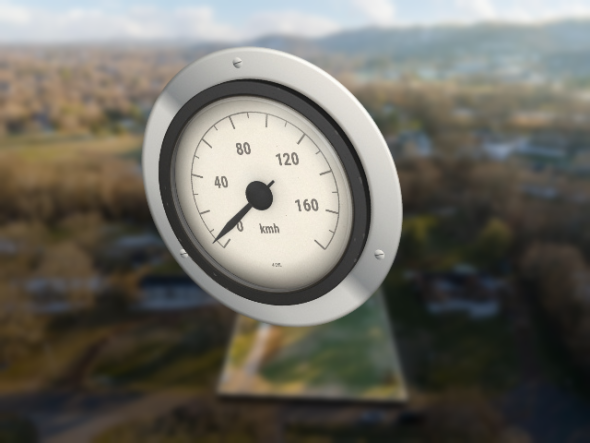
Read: {"value": 5, "unit": "km/h"}
